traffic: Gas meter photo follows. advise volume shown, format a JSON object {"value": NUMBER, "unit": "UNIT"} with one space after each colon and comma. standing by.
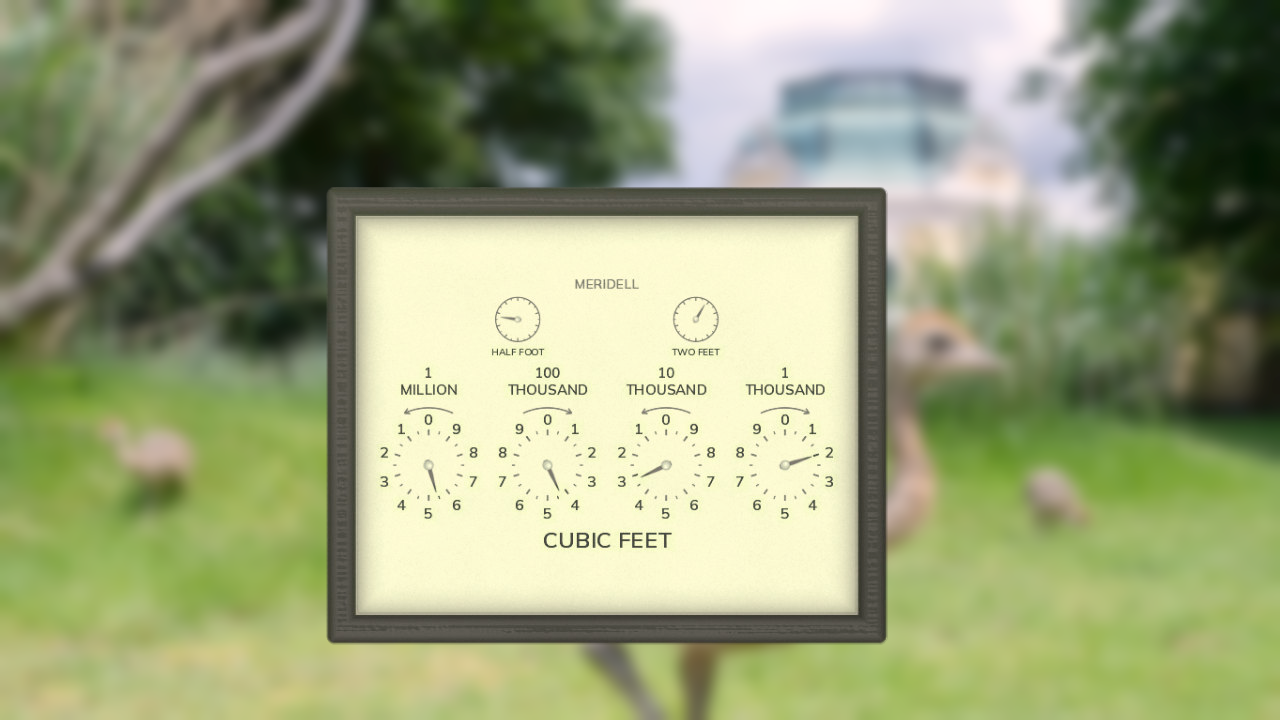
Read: {"value": 543200, "unit": "ft³"}
